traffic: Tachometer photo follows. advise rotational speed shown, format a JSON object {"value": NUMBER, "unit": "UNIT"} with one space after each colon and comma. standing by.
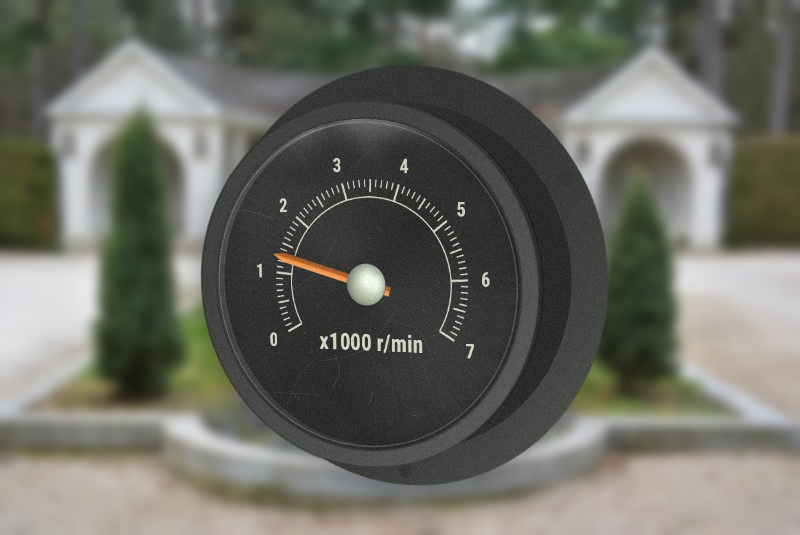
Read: {"value": 1300, "unit": "rpm"}
